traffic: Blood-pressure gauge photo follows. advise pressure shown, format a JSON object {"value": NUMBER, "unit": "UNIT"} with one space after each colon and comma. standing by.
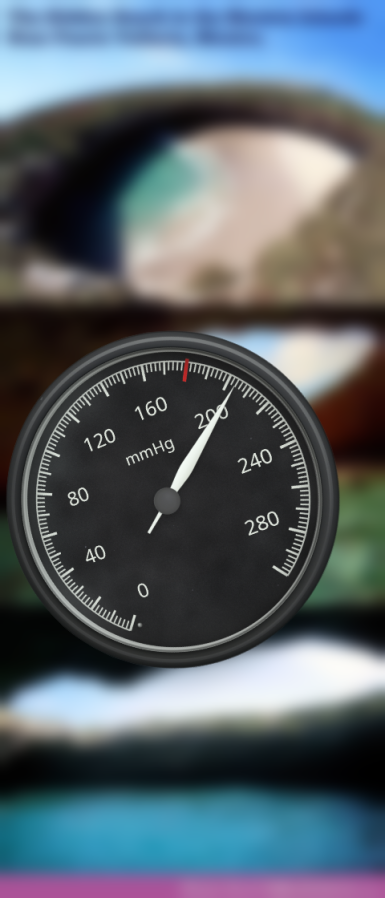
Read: {"value": 204, "unit": "mmHg"}
